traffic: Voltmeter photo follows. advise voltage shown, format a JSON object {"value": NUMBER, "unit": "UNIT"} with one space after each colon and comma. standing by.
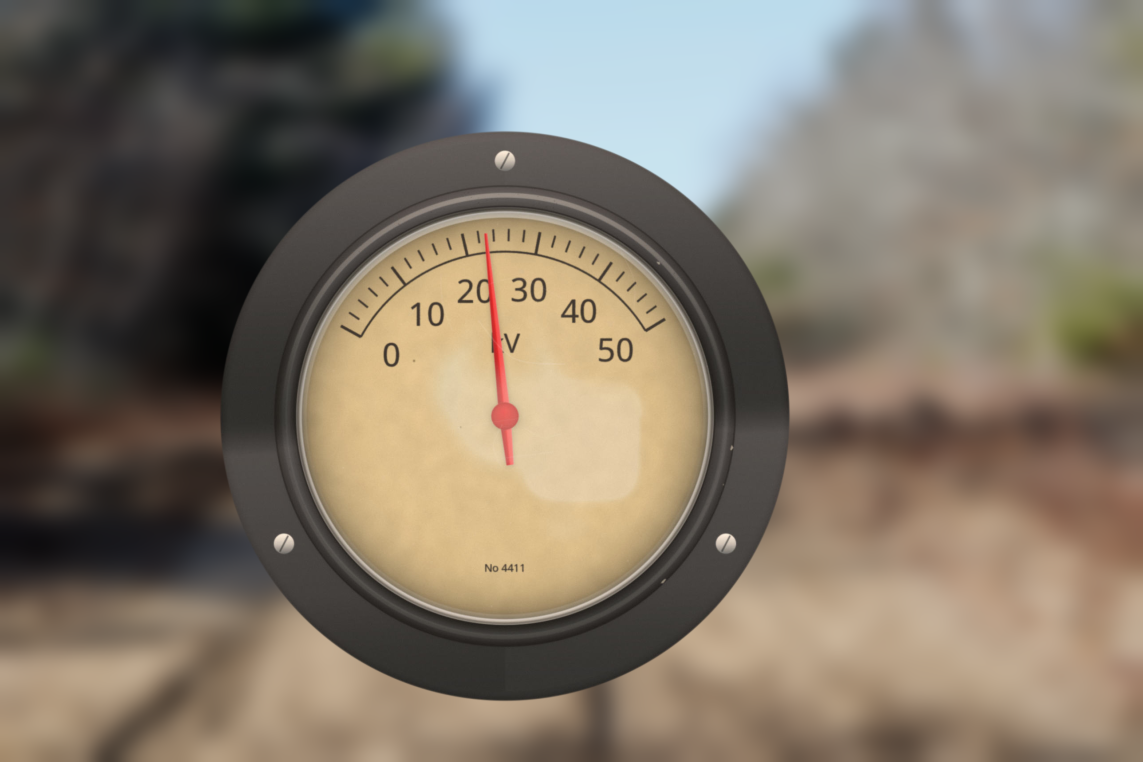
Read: {"value": 23, "unit": "kV"}
